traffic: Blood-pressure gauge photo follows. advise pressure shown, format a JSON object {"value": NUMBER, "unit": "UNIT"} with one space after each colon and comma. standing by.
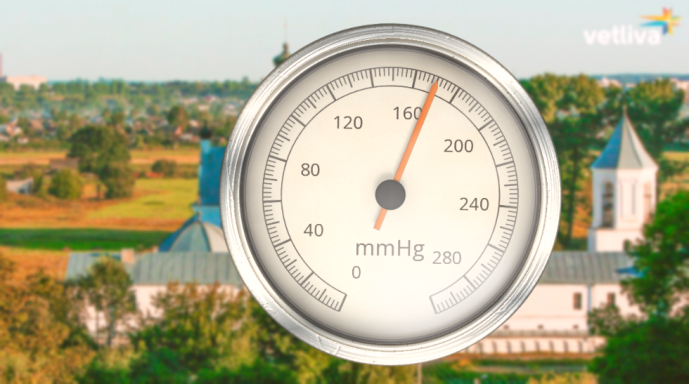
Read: {"value": 170, "unit": "mmHg"}
